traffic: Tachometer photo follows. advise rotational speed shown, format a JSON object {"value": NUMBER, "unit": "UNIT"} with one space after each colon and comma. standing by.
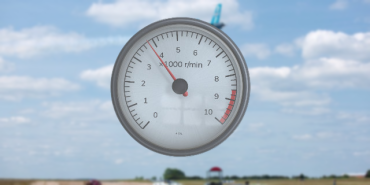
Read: {"value": 3800, "unit": "rpm"}
